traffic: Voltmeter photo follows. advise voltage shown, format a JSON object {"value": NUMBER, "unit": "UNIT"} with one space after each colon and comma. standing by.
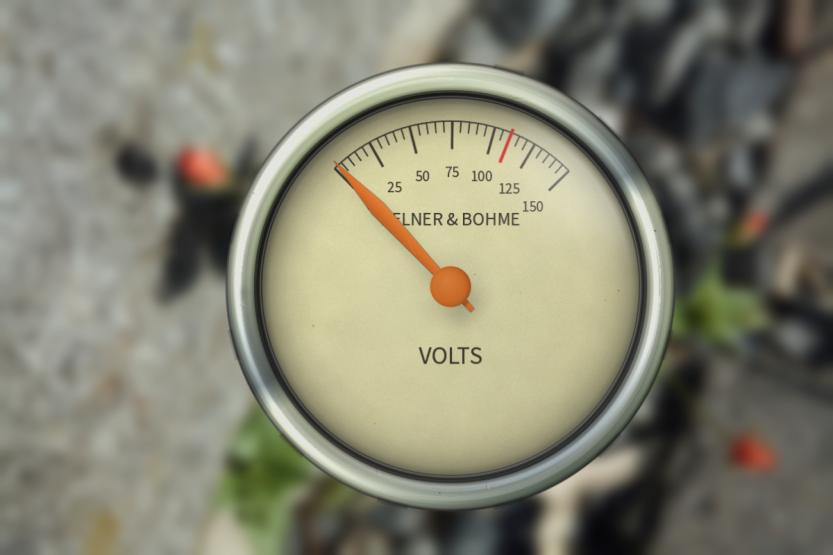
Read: {"value": 2.5, "unit": "V"}
